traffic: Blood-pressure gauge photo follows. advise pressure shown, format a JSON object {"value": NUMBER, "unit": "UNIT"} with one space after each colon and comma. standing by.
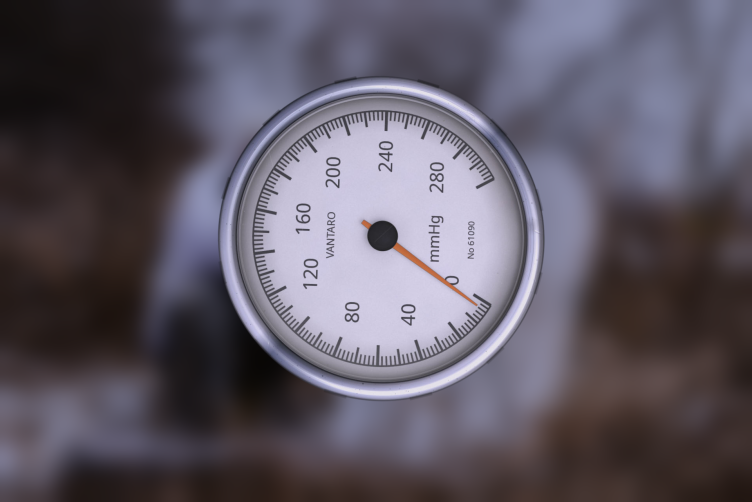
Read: {"value": 4, "unit": "mmHg"}
